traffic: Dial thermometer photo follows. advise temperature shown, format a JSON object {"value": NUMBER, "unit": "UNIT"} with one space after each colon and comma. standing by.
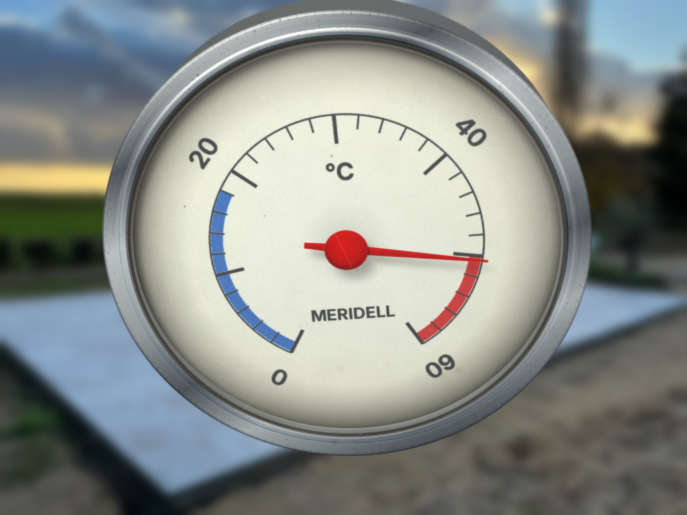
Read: {"value": 50, "unit": "°C"}
